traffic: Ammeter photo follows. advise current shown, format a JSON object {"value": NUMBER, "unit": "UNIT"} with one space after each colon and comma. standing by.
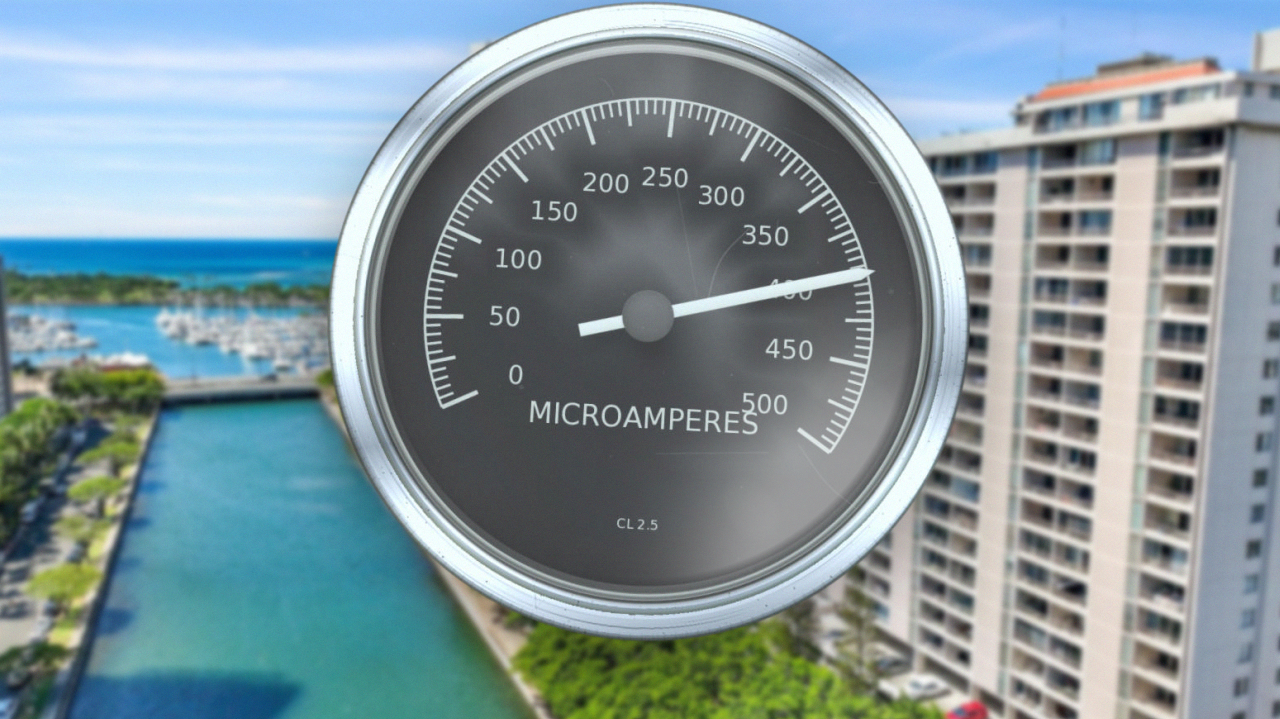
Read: {"value": 400, "unit": "µA"}
